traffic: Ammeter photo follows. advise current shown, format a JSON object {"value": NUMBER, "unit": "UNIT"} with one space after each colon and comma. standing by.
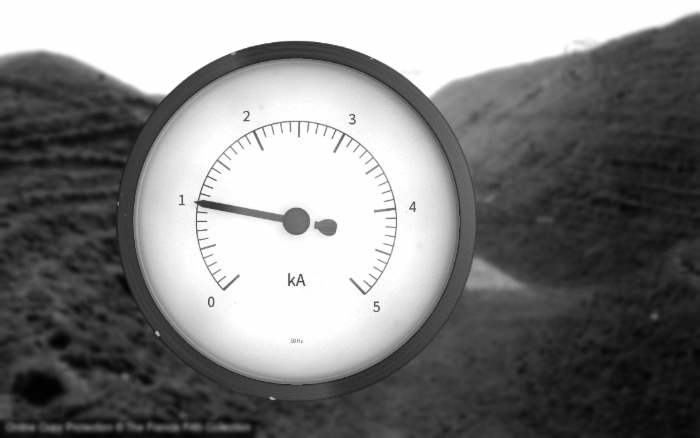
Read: {"value": 1, "unit": "kA"}
